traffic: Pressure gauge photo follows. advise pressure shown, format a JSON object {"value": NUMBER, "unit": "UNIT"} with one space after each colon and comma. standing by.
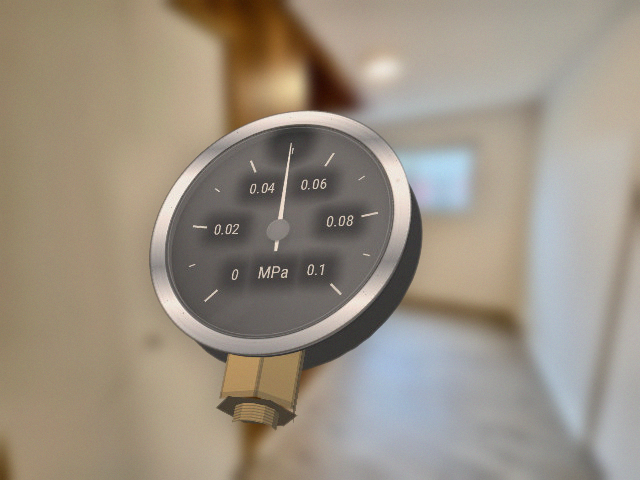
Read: {"value": 0.05, "unit": "MPa"}
